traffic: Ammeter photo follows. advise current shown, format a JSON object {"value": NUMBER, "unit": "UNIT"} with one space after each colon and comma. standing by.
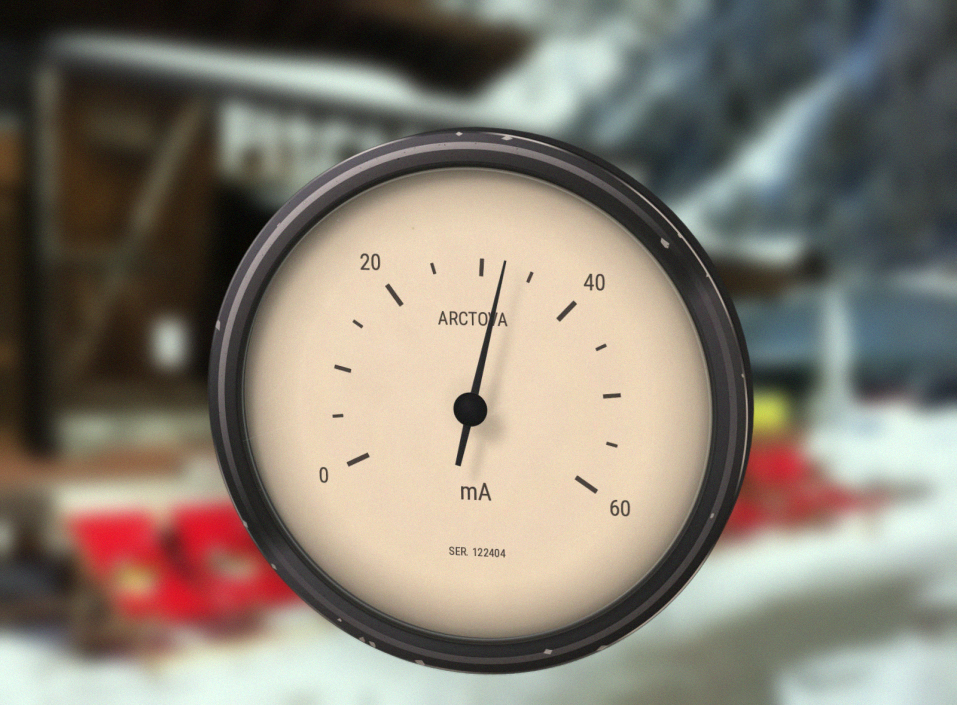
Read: {"value": 32.5, "unit": "mA"}
